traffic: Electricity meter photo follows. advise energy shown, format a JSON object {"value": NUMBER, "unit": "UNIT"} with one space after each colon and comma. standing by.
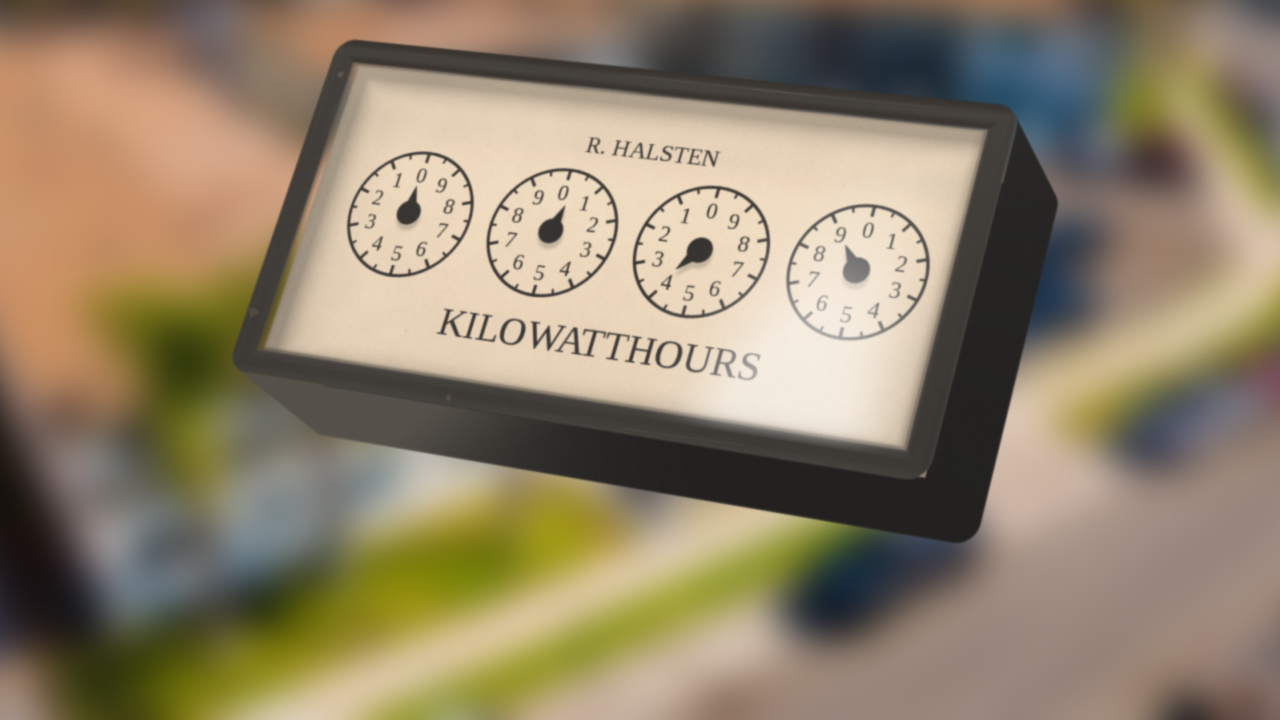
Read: {"value": 39, "unit": "kWh"}
